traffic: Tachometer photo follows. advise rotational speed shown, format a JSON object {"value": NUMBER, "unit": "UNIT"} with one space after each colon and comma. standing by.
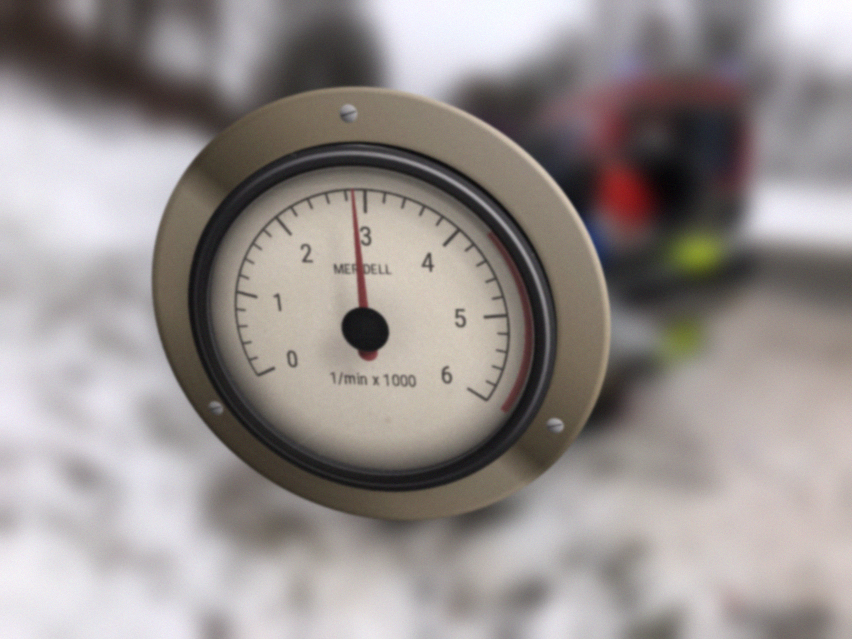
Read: {"value": 2900, "unit": "rpm"}
